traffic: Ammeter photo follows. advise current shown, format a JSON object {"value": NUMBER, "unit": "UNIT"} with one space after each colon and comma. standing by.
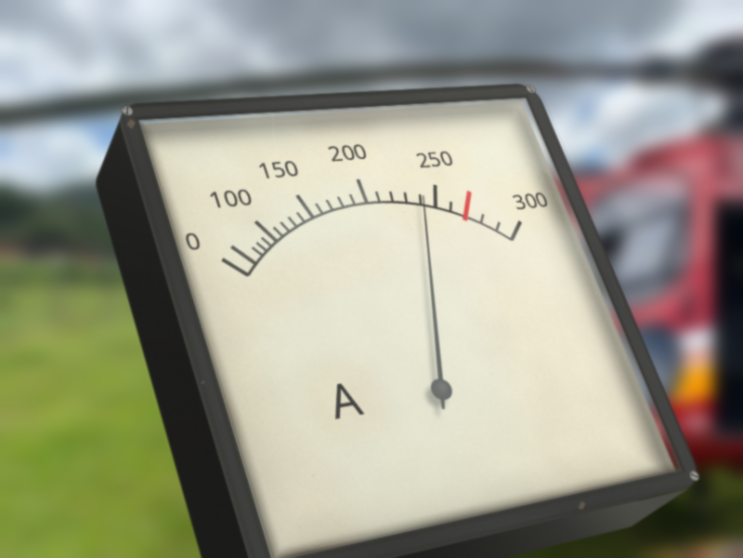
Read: {"value": 240, "unit": "A"}
